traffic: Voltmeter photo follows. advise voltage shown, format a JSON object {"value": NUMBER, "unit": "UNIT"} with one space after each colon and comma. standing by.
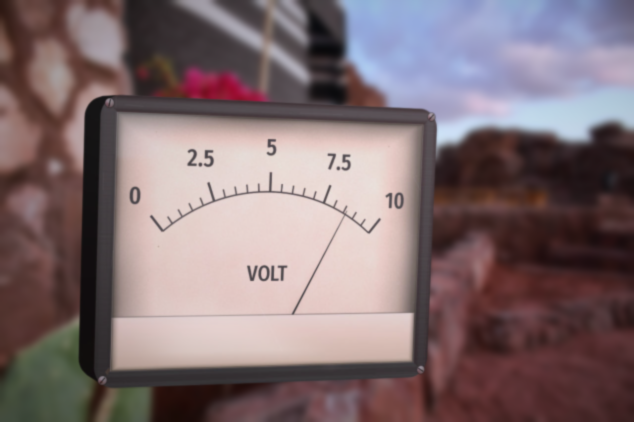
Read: {"value": 8.5, "unit": "V"}
